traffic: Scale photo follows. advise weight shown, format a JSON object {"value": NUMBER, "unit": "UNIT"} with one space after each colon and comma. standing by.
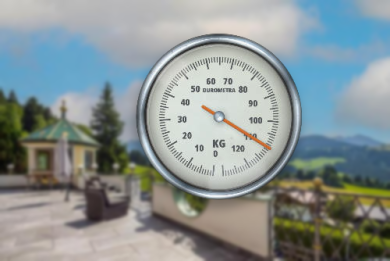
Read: {"value": 110, "unit": "kg"}
